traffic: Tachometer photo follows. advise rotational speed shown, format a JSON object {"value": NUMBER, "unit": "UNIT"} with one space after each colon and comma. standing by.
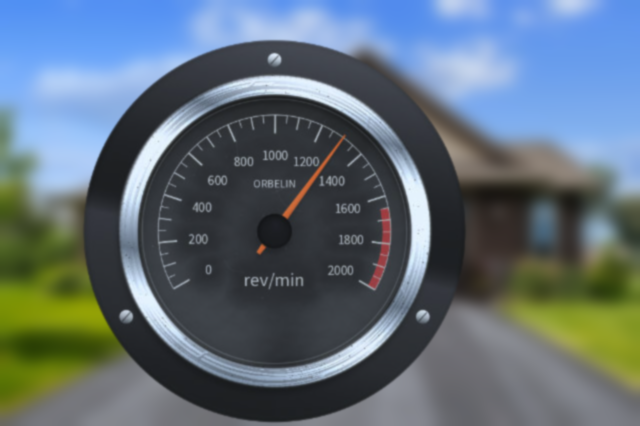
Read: {"value": 1300, "unit": "rpm"}
